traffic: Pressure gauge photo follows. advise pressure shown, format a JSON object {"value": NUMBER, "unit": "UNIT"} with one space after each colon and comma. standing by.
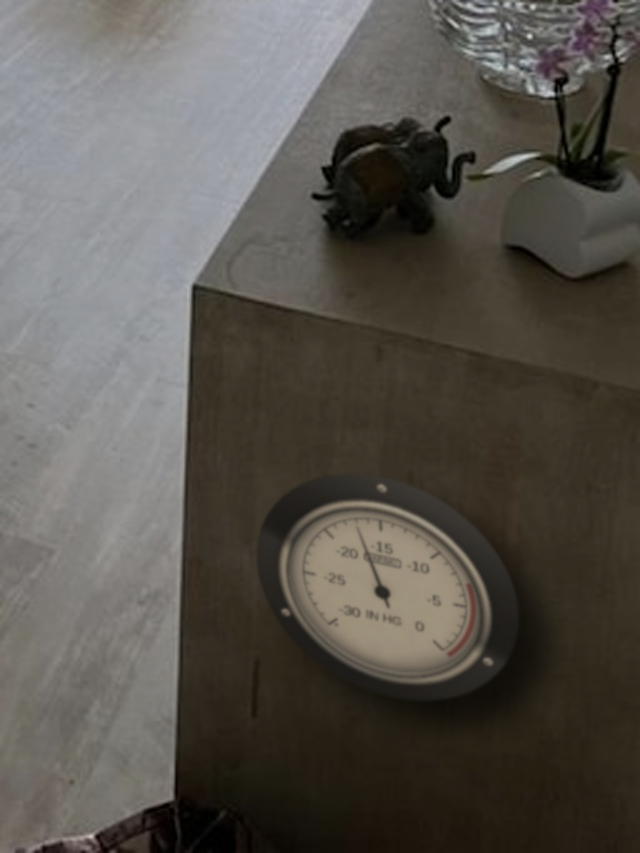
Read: {"value": -17, "unit": "inHg"}
